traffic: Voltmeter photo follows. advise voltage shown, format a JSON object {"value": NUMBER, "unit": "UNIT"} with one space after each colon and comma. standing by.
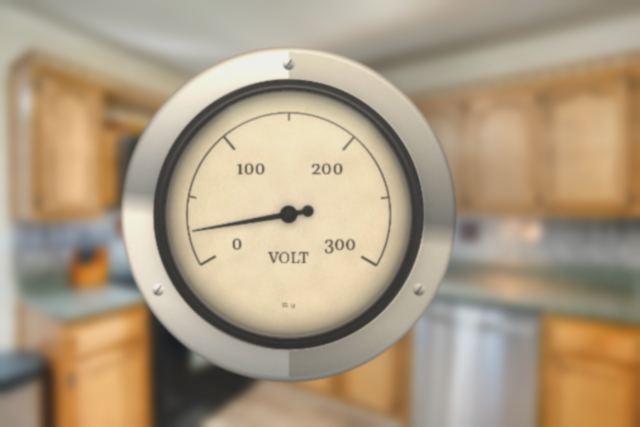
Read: {"value": 25, "unit": "V"}
